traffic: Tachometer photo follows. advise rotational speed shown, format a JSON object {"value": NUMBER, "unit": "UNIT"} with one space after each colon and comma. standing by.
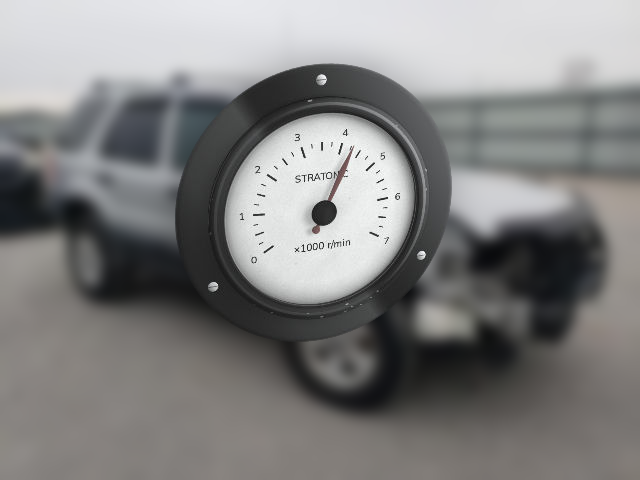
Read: {"value": 4250, "unit": "rpm"}
